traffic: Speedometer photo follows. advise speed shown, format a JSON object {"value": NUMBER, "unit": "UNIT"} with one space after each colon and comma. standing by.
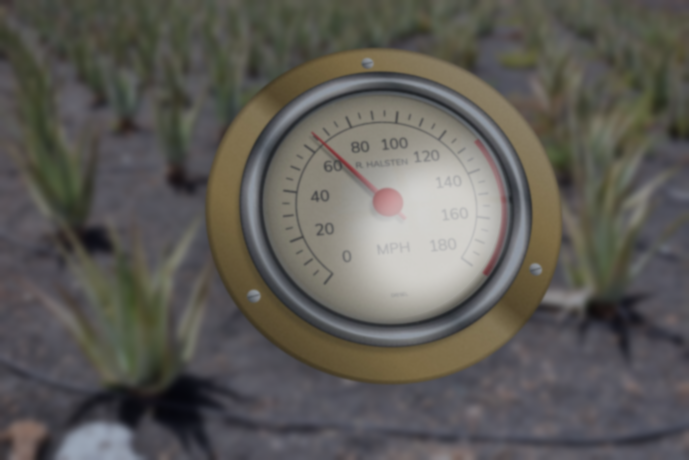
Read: {"value": 65, "unit": "mph"}
